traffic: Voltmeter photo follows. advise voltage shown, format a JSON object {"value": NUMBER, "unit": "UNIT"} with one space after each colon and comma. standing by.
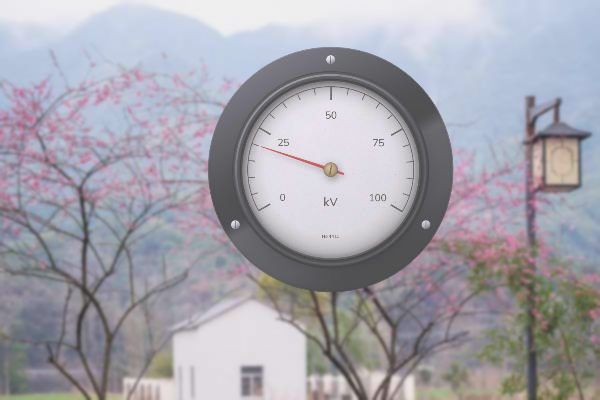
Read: {"value": 20, "unit": "kV"}
